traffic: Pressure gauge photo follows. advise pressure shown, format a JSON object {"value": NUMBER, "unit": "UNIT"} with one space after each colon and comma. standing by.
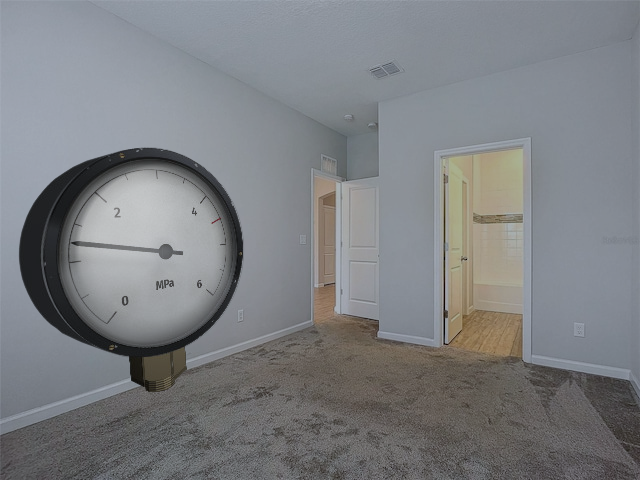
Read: {"value": 1.25, "unit": "MPa"}
